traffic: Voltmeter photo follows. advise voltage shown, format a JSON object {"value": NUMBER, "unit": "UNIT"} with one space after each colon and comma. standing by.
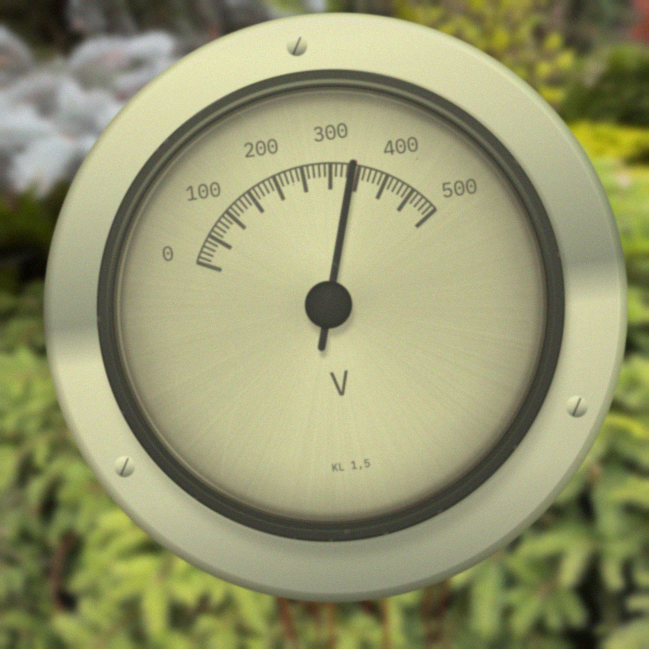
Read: {"value": 340, "unit": "V"}
